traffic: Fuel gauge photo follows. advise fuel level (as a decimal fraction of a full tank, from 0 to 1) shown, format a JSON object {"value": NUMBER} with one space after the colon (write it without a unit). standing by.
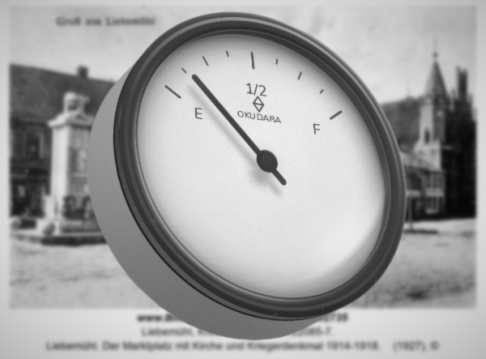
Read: {"value": 0.125}
